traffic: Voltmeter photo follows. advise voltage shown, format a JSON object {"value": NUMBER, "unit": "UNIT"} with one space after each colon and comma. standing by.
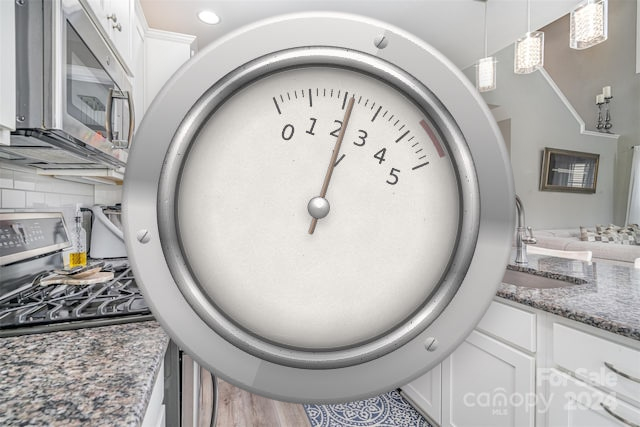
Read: {"value": 2.2, "unit": "V"}
